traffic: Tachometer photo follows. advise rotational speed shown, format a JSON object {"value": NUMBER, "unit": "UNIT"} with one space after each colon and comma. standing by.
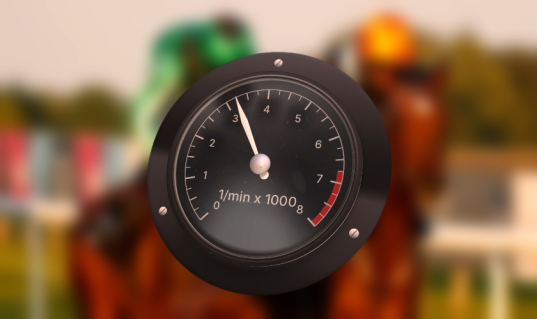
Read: {"value": 3250, "unit": "rpm"}
